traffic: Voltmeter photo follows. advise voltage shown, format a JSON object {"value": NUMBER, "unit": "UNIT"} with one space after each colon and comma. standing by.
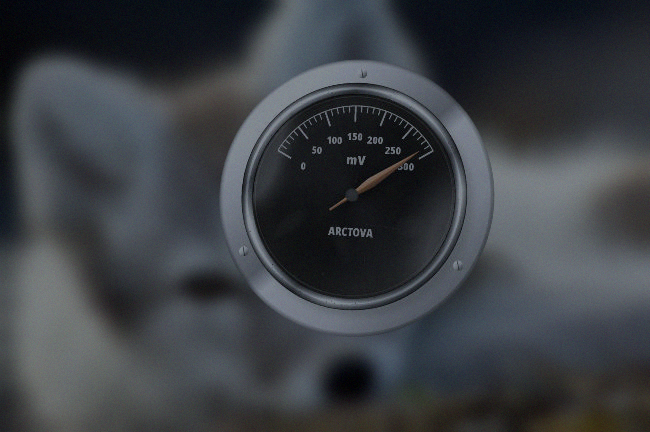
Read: {"value": 290, "unit": "mV"}
